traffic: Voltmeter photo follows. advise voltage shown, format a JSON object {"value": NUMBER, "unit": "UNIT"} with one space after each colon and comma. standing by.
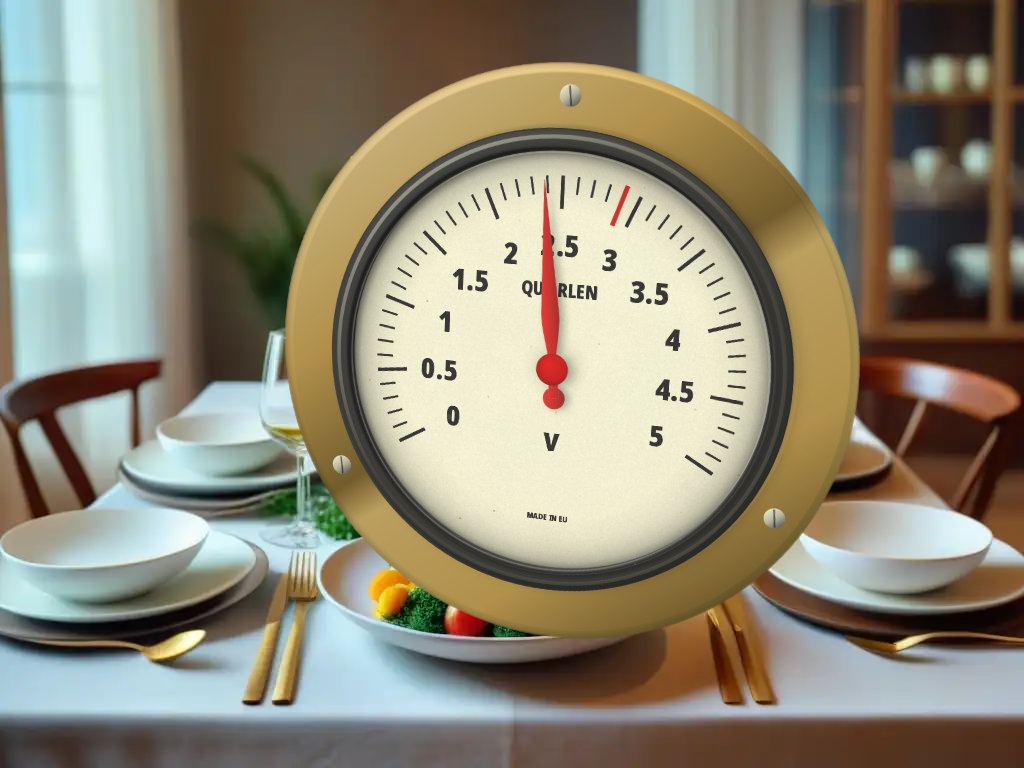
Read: {"value": 2.4, "unit": "V"}
